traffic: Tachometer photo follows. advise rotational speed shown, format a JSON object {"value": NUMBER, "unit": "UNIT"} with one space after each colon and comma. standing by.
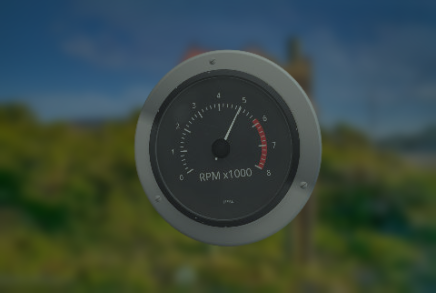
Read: {"value": 5000, "unit": "rpm"}
